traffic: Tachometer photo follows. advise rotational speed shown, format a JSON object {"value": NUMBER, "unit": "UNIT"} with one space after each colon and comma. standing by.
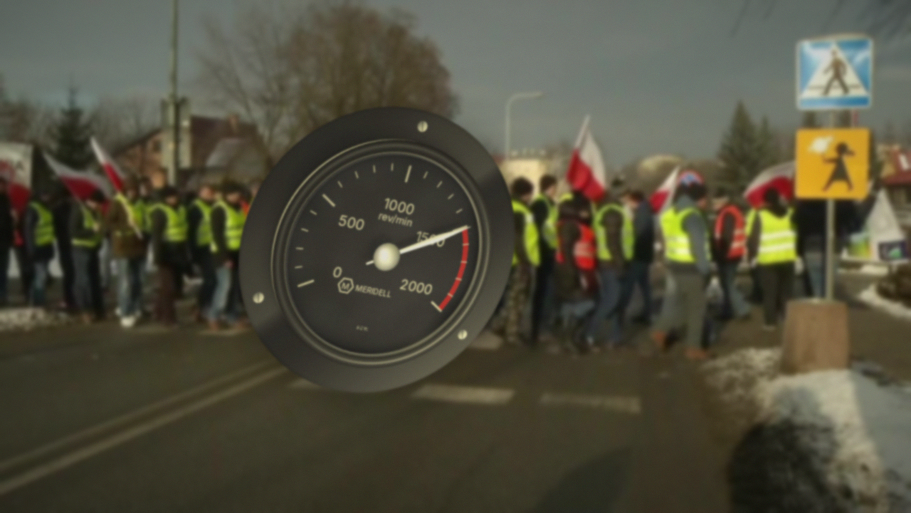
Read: {"value": 1500, "unit": "rpm"}
